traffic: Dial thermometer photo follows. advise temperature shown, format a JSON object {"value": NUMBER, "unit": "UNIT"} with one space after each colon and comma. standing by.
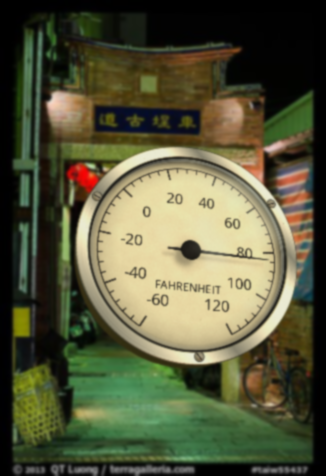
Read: {"value": 84, "unit": "°F"}
